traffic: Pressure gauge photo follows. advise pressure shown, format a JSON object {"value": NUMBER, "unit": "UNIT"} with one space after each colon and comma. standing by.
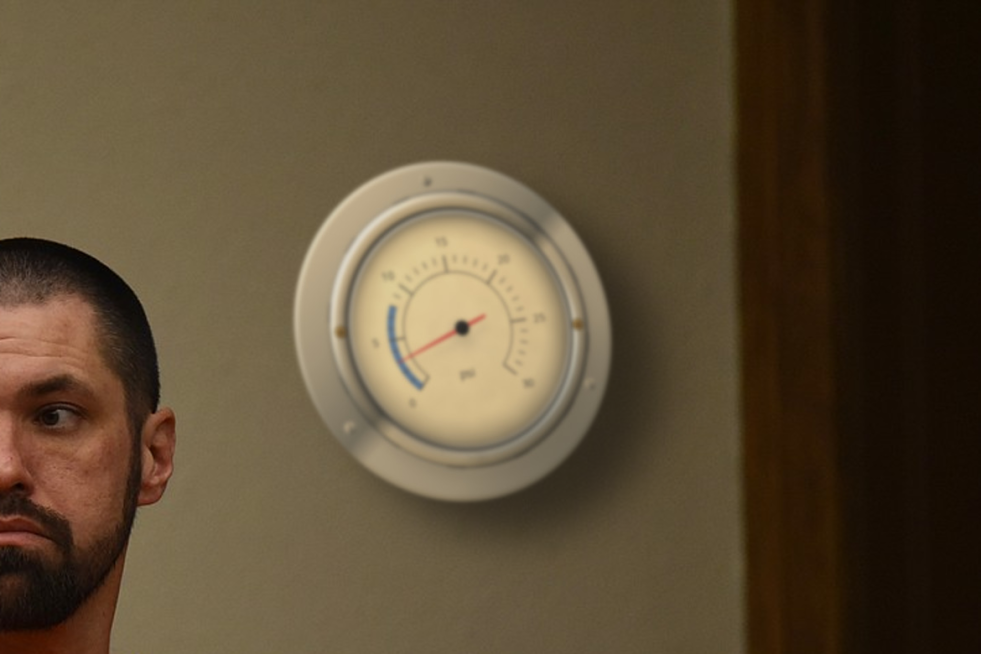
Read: {"value": 3, "unit": "psi"}
